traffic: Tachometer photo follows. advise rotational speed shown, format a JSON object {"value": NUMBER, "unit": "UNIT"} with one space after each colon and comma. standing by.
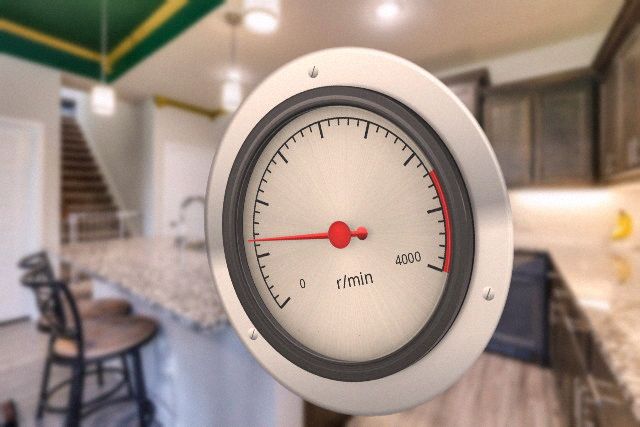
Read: {"value": 650, "unit": "rpm"}
